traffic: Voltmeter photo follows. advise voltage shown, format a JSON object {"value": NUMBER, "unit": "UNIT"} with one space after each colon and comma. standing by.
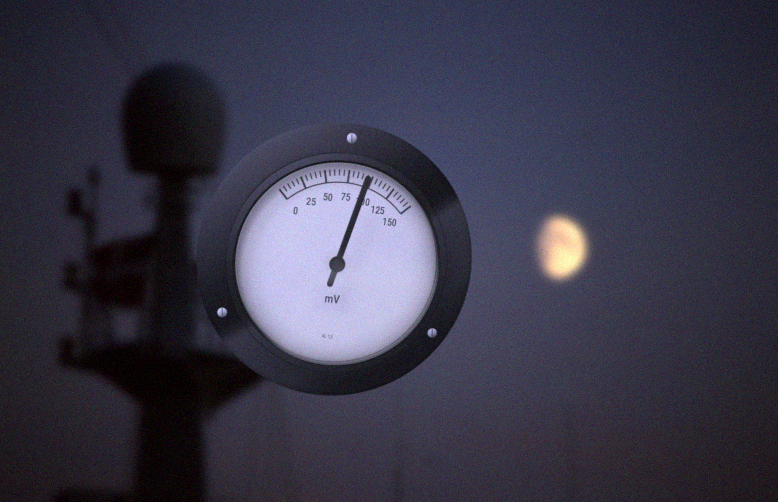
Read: {"value": 95, "unit": "mV"}
